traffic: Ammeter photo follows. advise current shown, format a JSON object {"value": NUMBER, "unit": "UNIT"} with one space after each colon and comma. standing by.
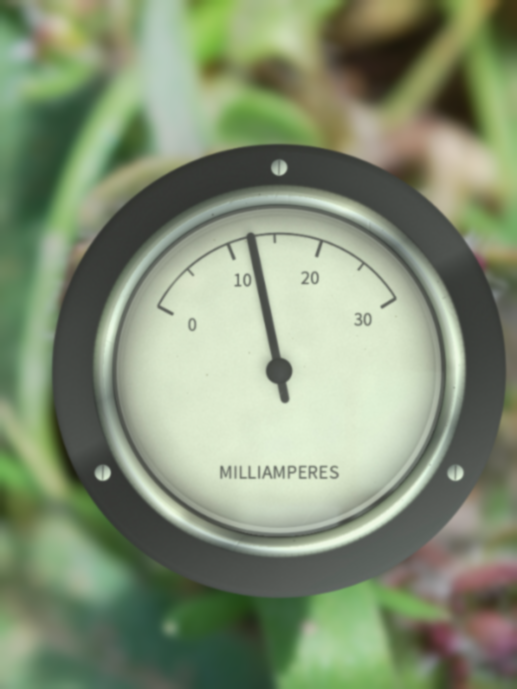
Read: {"value": 12.5, "unit": "mA"}
